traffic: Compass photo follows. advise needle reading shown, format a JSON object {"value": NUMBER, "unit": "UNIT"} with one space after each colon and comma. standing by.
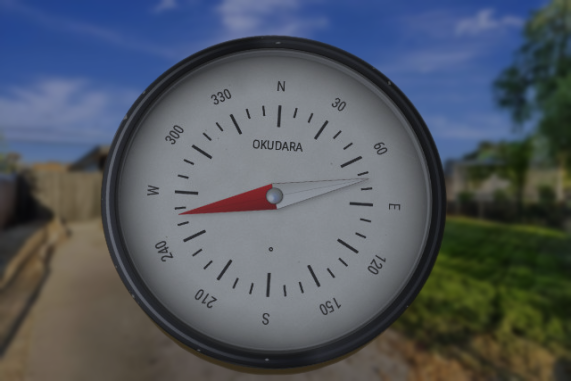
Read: {"value": 255, "unit": "°"}
